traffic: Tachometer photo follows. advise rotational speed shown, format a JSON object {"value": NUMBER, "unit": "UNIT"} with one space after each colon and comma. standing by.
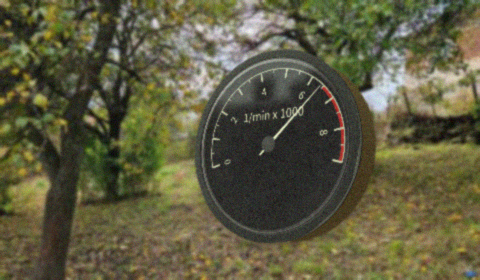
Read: {"value": 6500, "unit": "rpm"}
